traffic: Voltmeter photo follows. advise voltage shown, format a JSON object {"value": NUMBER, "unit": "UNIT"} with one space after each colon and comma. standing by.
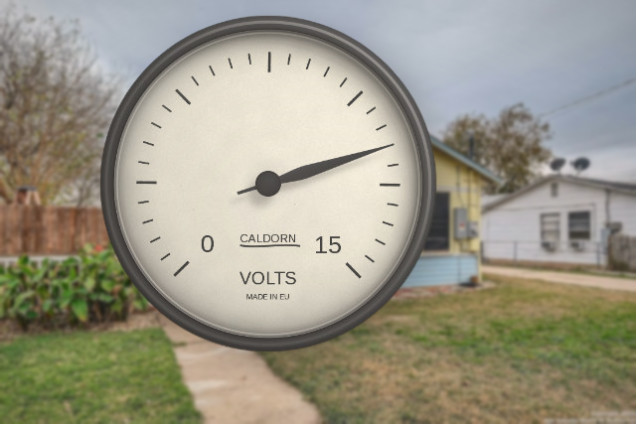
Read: {"value": 11.5, "unit": "V"}
